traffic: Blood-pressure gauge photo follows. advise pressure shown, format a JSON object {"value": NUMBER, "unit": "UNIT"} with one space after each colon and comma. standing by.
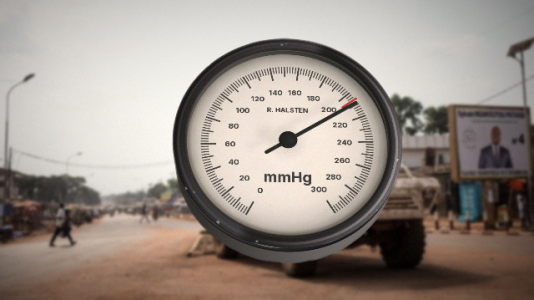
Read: {"value": 210, "unit": "mmHg"}
